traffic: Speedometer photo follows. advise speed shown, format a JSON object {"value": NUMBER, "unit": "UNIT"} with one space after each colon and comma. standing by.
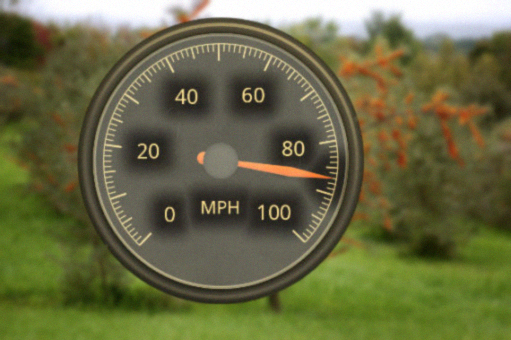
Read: {"value": 87, "unit": "mph"}
